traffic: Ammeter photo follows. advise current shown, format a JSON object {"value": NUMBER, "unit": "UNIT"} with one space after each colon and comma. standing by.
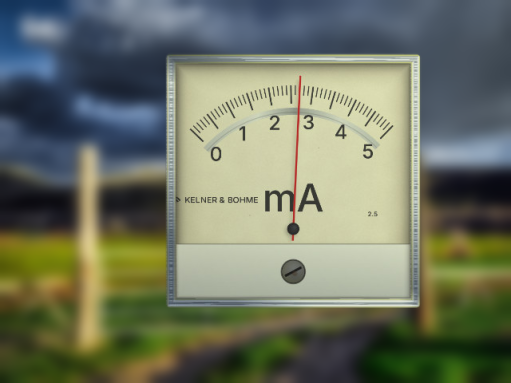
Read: {"value": 2.7, "unit": "mA"}
